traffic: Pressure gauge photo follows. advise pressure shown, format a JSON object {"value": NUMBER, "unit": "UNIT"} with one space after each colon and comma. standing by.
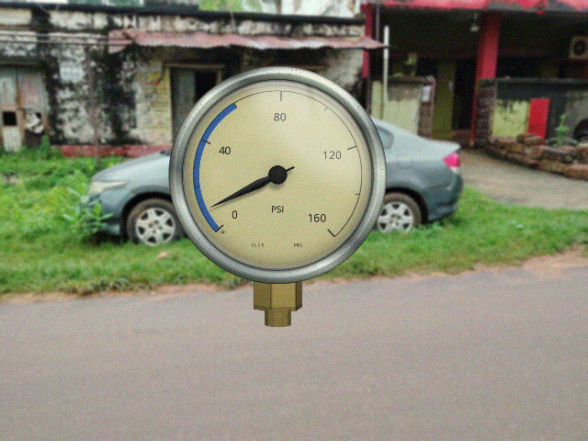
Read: {"value": 10, "unit": "psi"}
